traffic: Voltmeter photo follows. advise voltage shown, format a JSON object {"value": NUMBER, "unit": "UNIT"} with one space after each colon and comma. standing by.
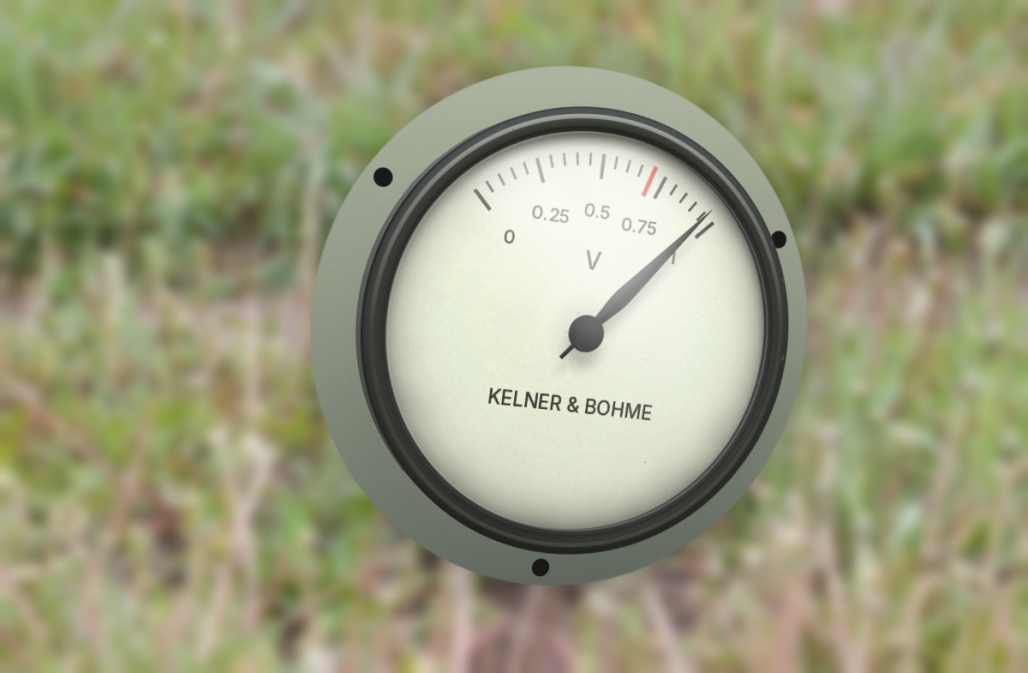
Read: {"value": 0.95, "unit": "V"}
